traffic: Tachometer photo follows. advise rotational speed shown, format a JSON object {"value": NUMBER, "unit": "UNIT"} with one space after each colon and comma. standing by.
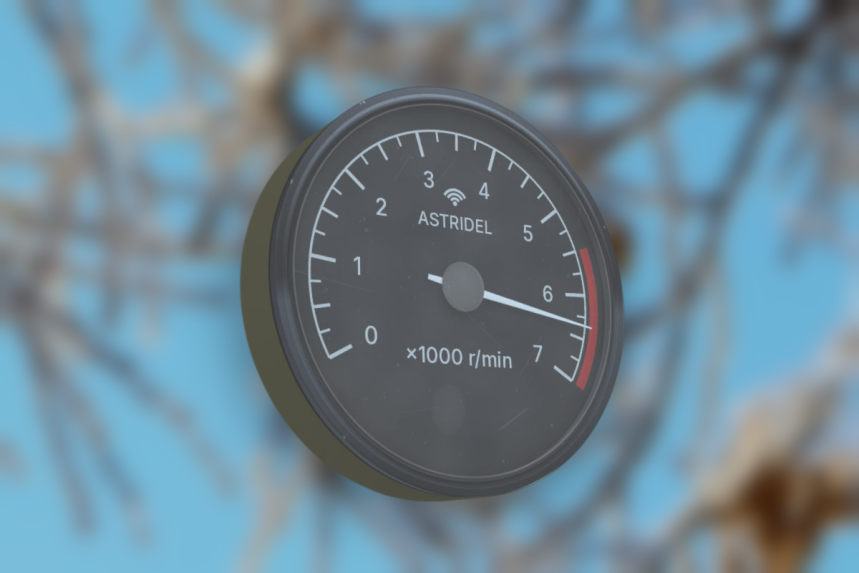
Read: {"value": 6375, "unit": "rpm"}
